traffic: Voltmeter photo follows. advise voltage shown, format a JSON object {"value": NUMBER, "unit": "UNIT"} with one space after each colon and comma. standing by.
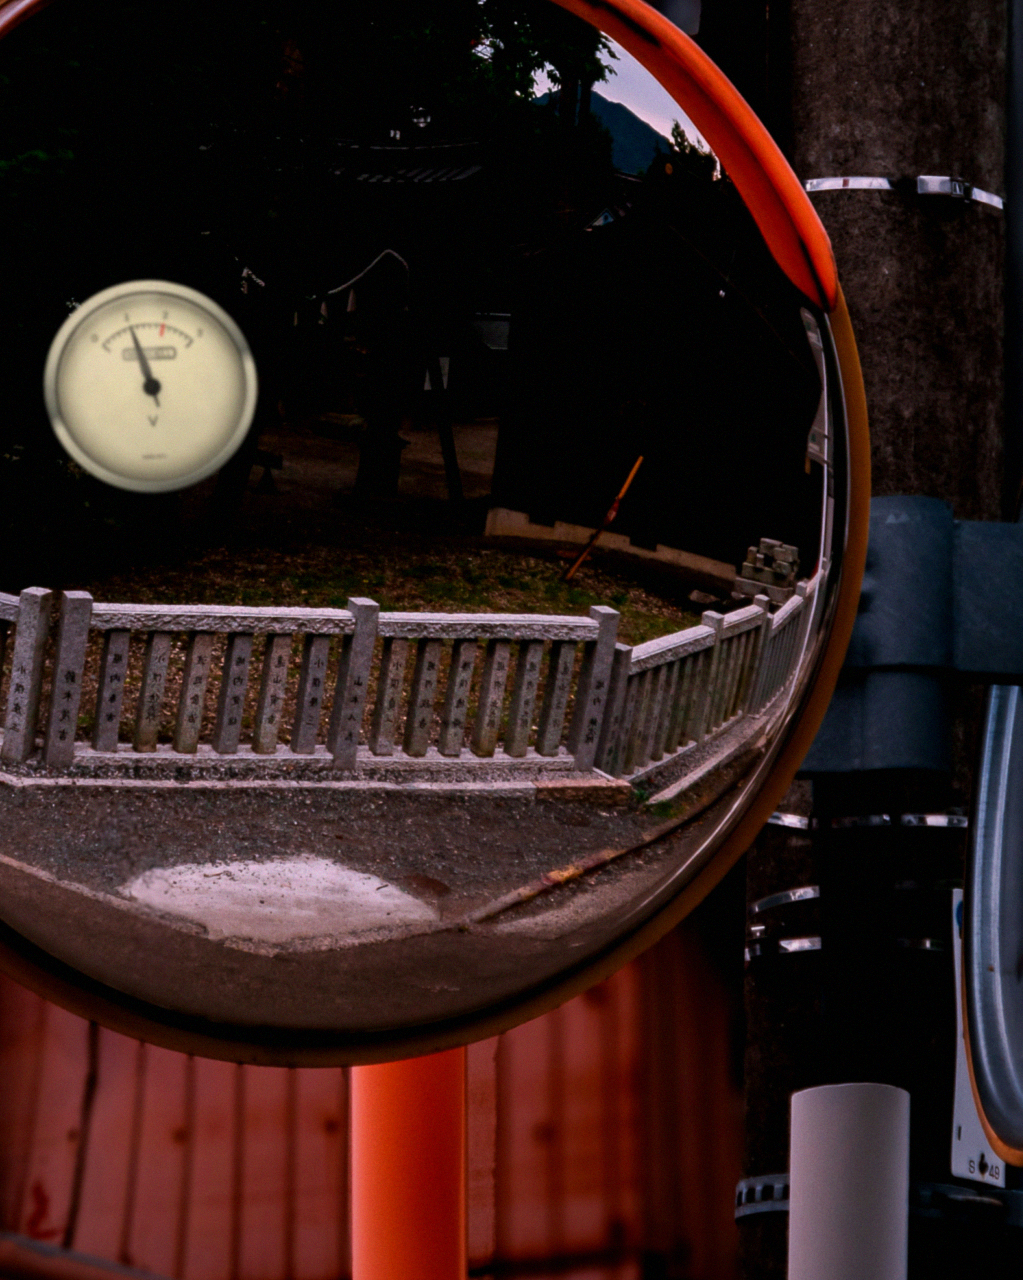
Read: {"value": 1, "unit": "V"}
